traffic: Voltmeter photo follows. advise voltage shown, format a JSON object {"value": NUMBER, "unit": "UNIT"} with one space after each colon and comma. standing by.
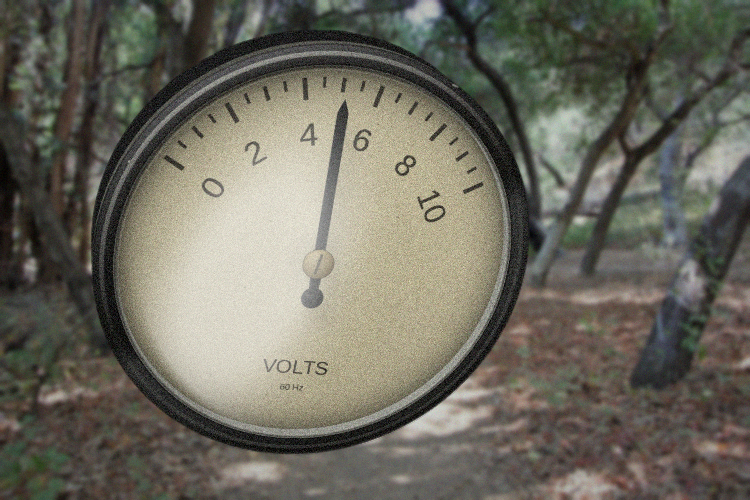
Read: {"value": 5, "unit": "V"}
